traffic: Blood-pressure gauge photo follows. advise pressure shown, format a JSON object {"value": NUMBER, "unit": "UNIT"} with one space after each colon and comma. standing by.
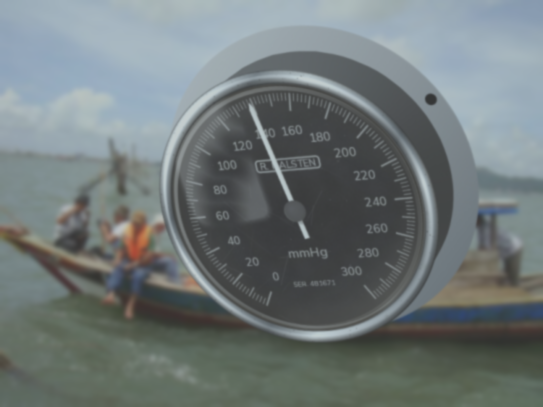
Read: {"value": 140, "unit": "mmHg"}
